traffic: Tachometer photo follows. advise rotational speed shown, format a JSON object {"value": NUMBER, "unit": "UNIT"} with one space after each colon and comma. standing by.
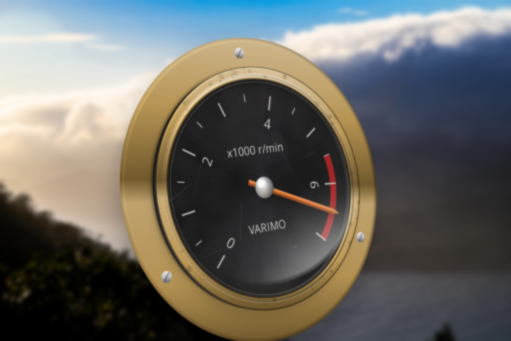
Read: {"value": 6500, "unit": "rpm"}
